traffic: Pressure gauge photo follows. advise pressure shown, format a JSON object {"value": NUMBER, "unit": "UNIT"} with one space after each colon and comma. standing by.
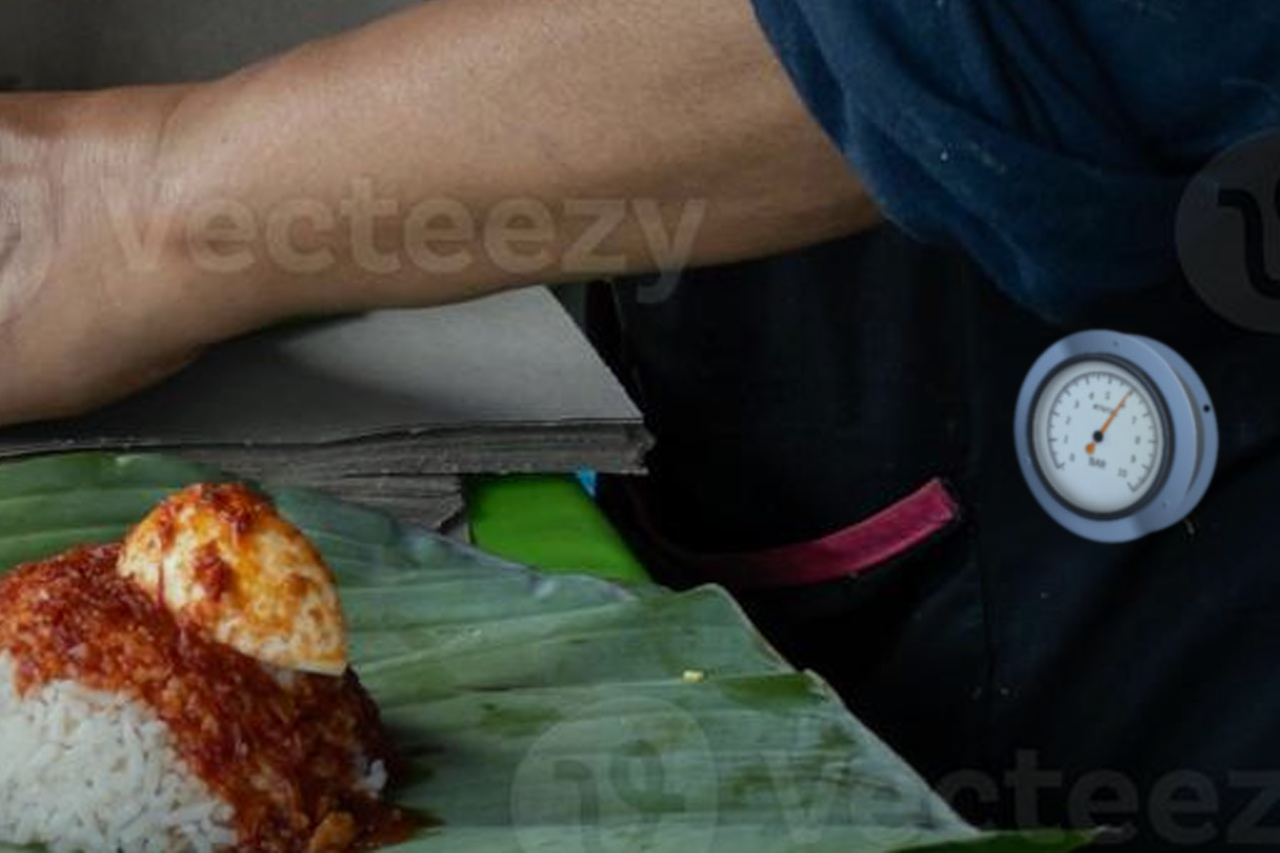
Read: {"value": 6, "unit": "bar"}
